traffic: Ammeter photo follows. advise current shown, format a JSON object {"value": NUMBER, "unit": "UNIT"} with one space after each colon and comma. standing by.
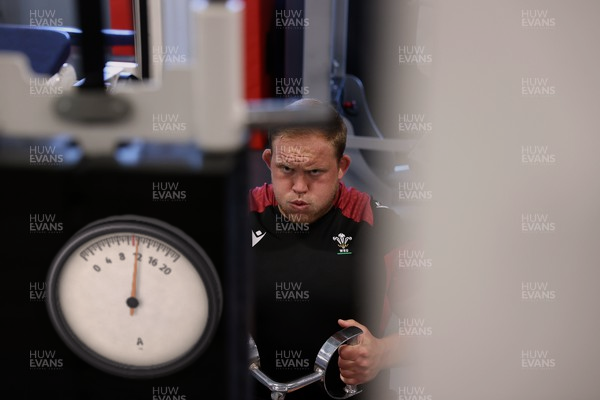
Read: {"value": 12, "unit": "A"}
